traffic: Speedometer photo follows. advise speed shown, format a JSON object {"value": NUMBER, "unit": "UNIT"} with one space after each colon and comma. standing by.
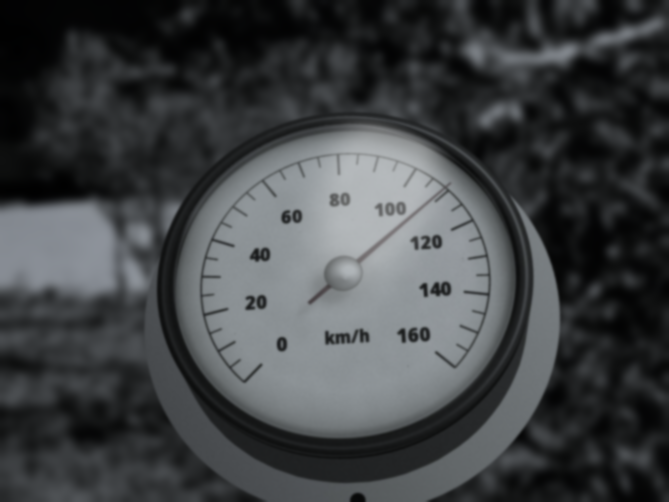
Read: {"value": 110, "unit": "km/h"}
